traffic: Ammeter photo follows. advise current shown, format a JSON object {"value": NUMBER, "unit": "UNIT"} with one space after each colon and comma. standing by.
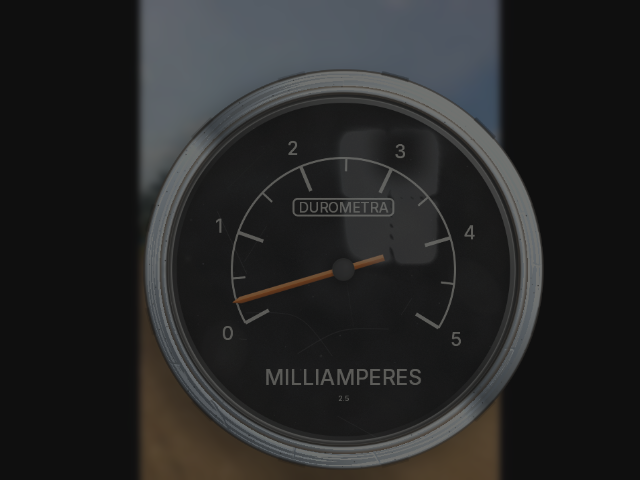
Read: {"value": 0.25, "unit": "mA"}
